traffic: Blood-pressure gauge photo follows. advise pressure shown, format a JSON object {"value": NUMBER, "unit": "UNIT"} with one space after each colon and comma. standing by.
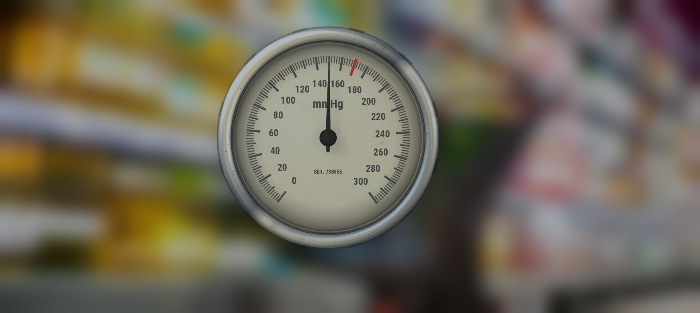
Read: {"value": 150, "unit": "mmHg"}
